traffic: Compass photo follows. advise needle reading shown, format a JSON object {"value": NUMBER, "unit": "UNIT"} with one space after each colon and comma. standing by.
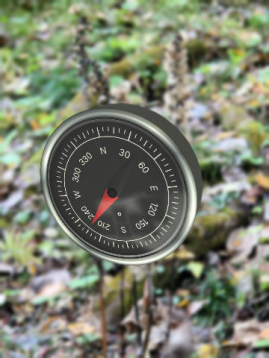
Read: {"value": 225, "unit": "°"}
